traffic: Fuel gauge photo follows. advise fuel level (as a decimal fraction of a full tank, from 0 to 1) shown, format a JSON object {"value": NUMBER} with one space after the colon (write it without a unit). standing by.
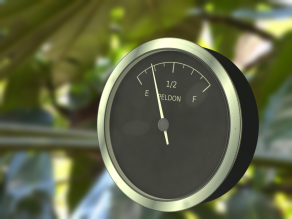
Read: {"value": 0.25}
